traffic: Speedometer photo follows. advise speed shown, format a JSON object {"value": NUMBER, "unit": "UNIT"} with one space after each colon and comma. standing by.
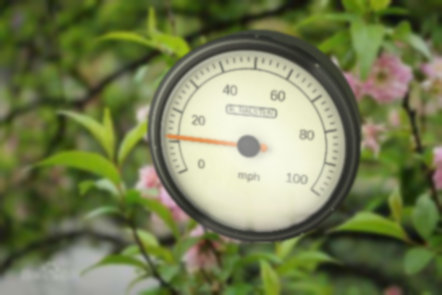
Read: {"value": 12, "unit": "mph"}
